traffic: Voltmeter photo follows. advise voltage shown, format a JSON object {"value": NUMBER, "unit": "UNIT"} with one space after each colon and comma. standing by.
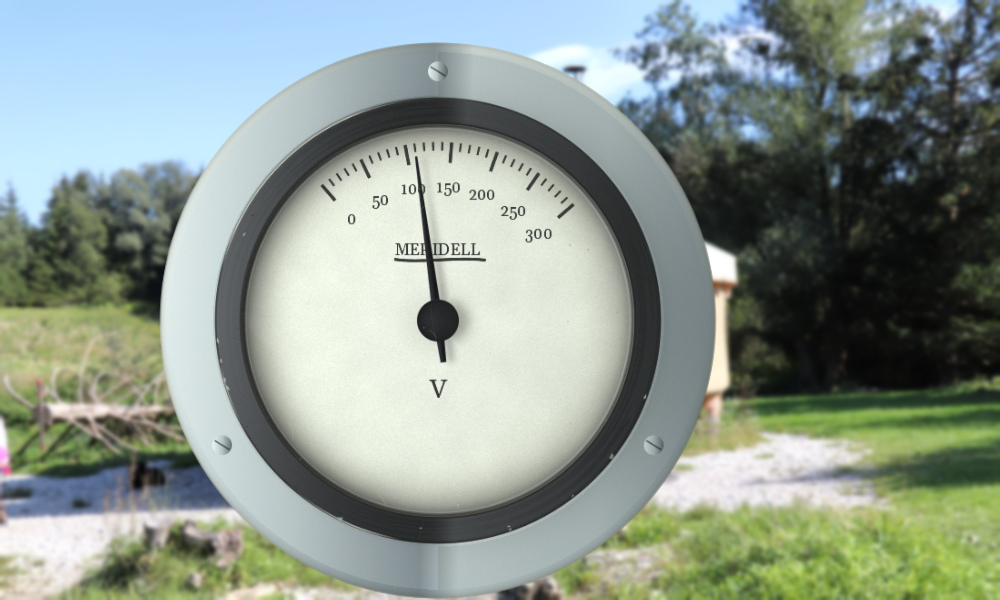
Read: {"value": 110, "unit": "V"}
